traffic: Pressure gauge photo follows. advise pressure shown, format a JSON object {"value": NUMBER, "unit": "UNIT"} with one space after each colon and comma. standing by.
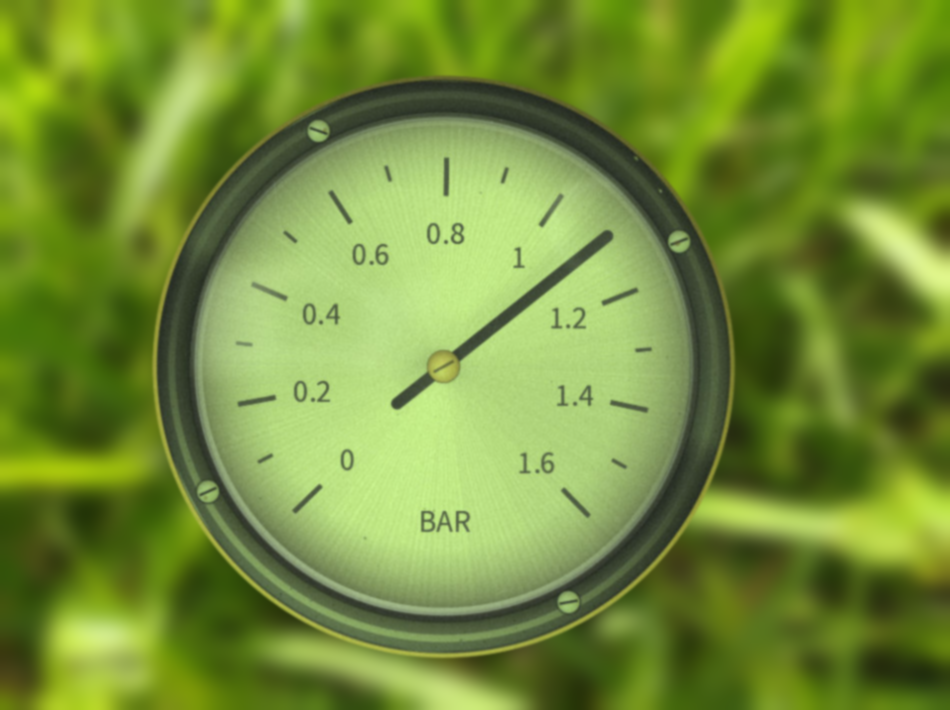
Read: {"value": 1.1, "unit": "bar"}
